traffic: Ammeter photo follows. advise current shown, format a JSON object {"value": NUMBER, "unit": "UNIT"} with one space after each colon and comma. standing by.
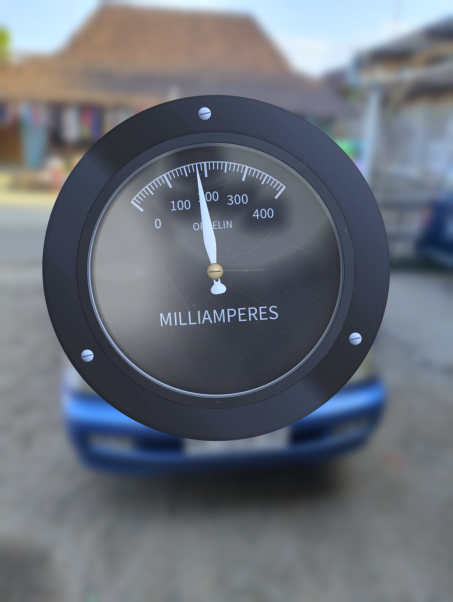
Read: {"value": 180, "unit": "mA"}
